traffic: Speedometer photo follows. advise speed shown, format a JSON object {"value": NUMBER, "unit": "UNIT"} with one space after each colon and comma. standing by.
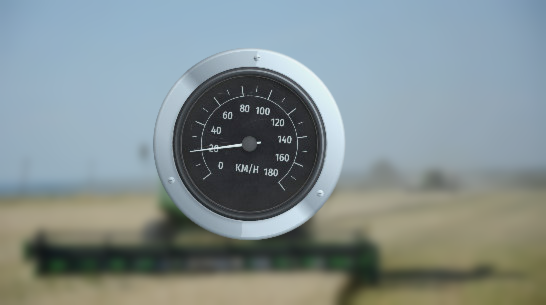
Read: {"value": 20, "unit": "km/h"}
